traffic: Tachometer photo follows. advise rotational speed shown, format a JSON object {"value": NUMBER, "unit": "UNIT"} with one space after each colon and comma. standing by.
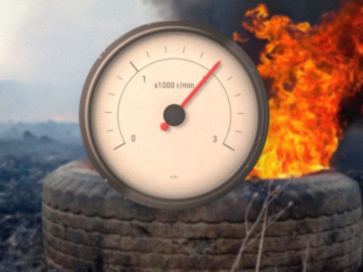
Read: {"value": 2000, "unit": "rpm"}
